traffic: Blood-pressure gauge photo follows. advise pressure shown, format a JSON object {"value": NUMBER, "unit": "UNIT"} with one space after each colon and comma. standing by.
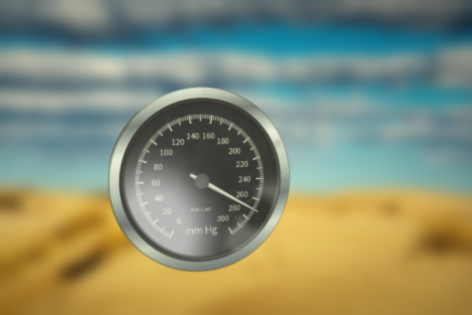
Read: {"value": 270, "unit": "mmHg"}
